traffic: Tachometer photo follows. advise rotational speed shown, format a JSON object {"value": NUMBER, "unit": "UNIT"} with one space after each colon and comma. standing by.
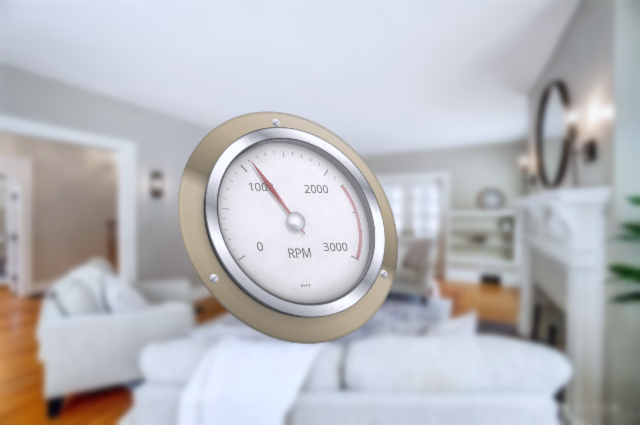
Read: {"value": 1100, "unit": "rpm"}
